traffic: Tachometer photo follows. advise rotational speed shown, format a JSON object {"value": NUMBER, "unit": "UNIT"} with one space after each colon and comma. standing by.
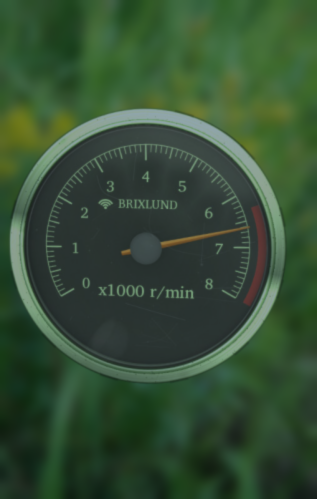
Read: {"value": 6600, "unit": "rpm"}
